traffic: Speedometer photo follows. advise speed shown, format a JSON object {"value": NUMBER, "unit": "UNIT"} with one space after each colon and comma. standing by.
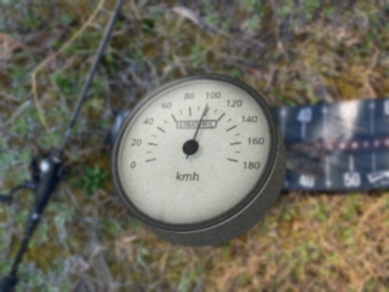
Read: {"value": 100, "unit": "km/h"}
